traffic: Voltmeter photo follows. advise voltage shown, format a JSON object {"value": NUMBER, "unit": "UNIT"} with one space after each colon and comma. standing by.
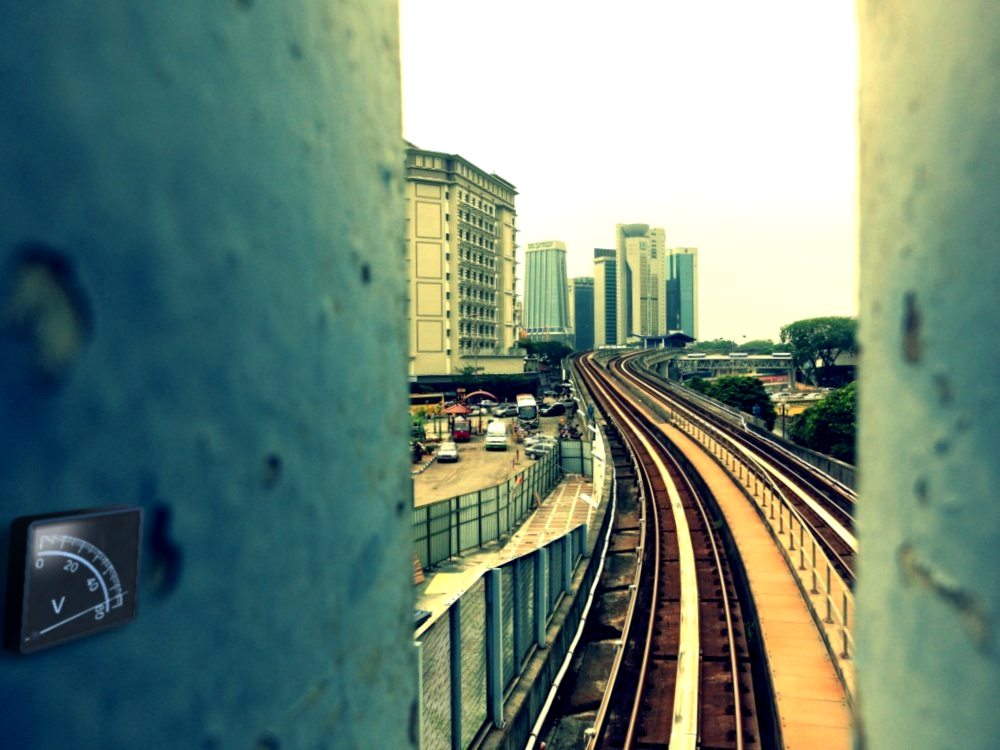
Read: {"value": 55, "unit": "V"}
